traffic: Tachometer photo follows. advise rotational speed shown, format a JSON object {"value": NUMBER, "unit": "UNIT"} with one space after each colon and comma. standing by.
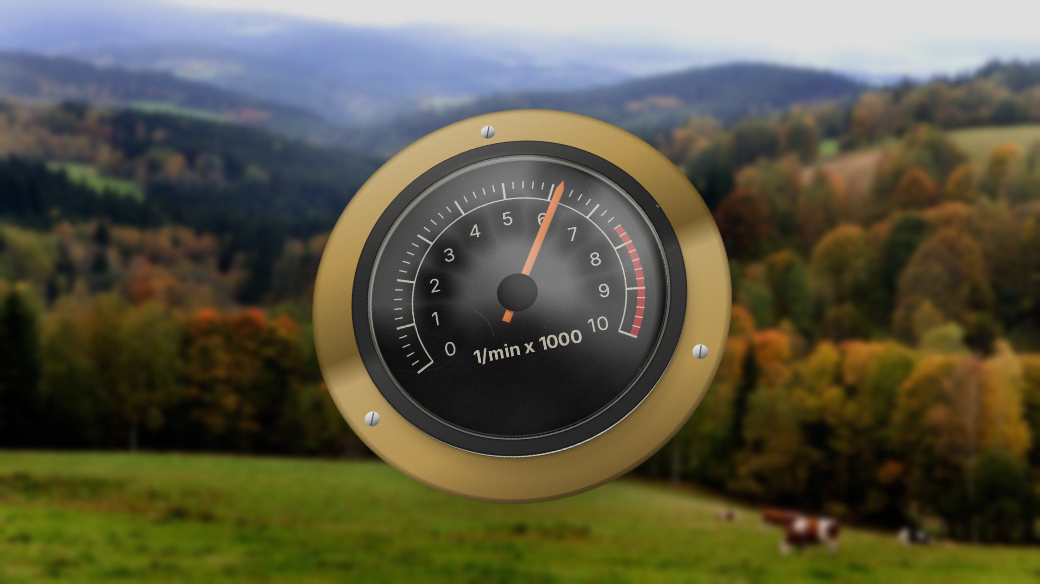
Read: {"value": 6200, "unit": "rpm"}
